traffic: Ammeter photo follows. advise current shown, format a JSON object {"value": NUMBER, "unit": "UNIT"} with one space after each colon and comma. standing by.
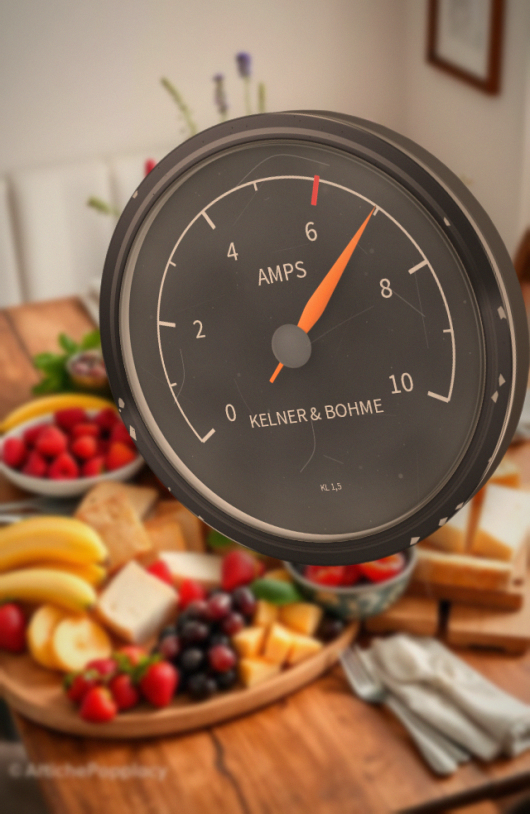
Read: {"value": 7, "unit": "A"}
